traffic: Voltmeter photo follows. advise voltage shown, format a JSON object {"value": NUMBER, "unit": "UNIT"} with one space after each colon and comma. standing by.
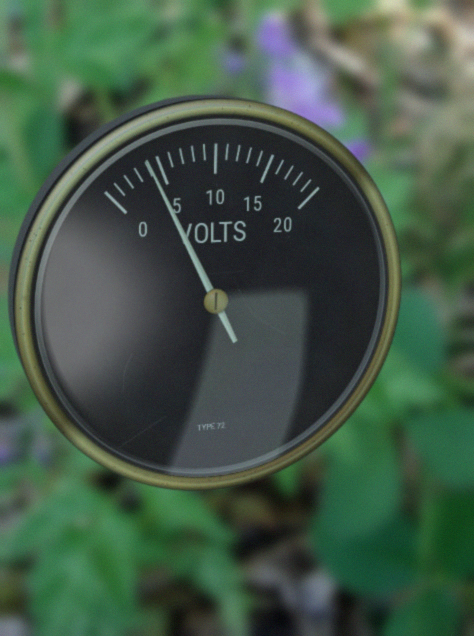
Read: {"value": 4, "unit": "V"}
